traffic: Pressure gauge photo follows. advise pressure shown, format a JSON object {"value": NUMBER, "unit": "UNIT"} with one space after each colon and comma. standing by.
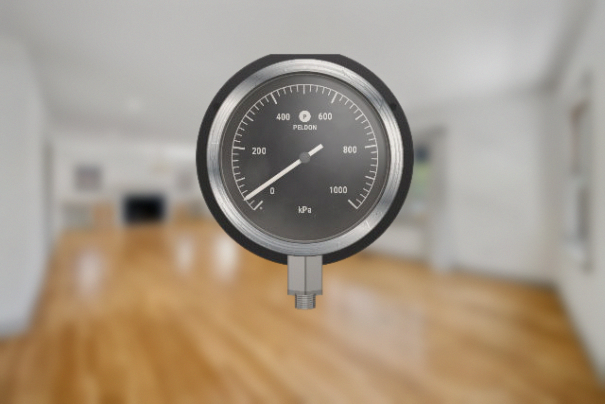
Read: {"value": 40, "unit": "kPa"}
